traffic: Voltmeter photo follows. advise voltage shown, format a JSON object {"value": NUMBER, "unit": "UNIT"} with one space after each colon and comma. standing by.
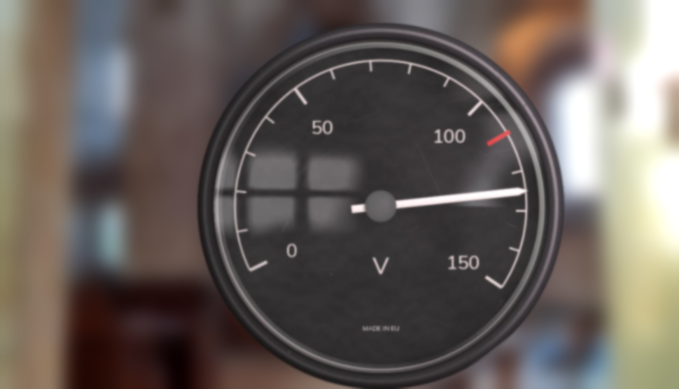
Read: {"value": 125, "unit": "V"}
